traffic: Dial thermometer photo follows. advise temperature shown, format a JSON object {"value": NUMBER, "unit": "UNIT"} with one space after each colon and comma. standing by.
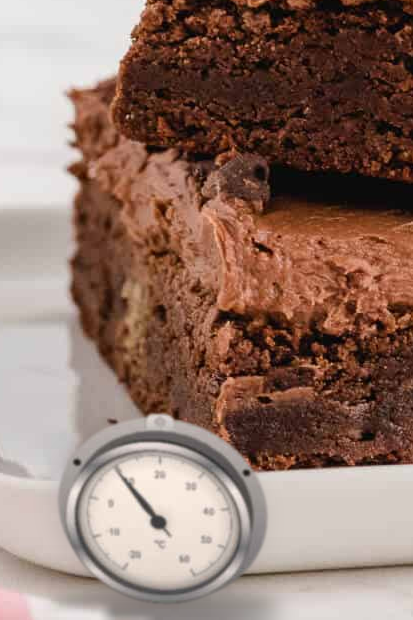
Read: {"value": 10, "unit": "°C"}
